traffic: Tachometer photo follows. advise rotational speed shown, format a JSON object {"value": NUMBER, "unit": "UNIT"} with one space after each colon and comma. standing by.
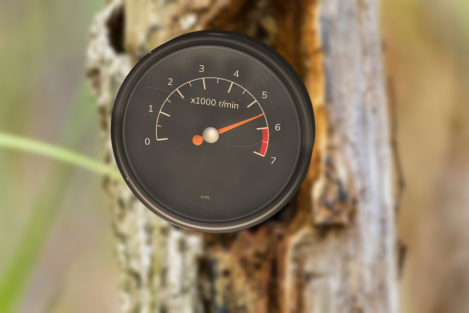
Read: {"value": 5500, "unit": "rpm"}
